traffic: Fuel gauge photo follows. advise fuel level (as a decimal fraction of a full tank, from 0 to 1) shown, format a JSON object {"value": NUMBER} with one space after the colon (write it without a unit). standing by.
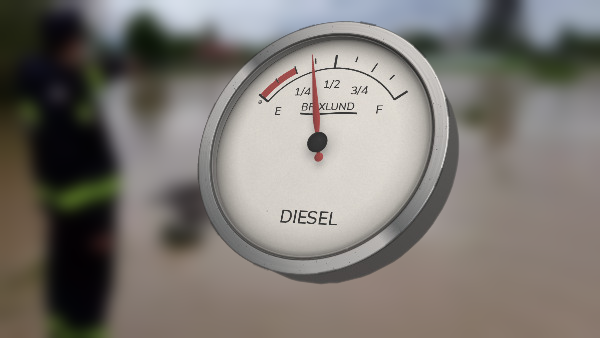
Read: {"value": 0.375}
